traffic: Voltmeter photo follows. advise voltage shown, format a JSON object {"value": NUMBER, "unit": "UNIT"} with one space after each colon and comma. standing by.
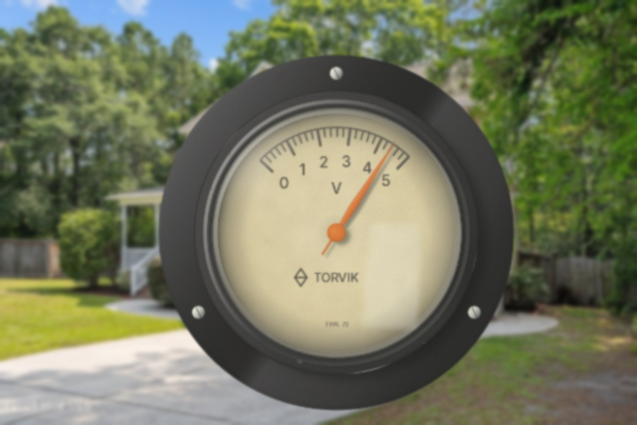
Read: {"value": 4.4, "unit": "V"}
